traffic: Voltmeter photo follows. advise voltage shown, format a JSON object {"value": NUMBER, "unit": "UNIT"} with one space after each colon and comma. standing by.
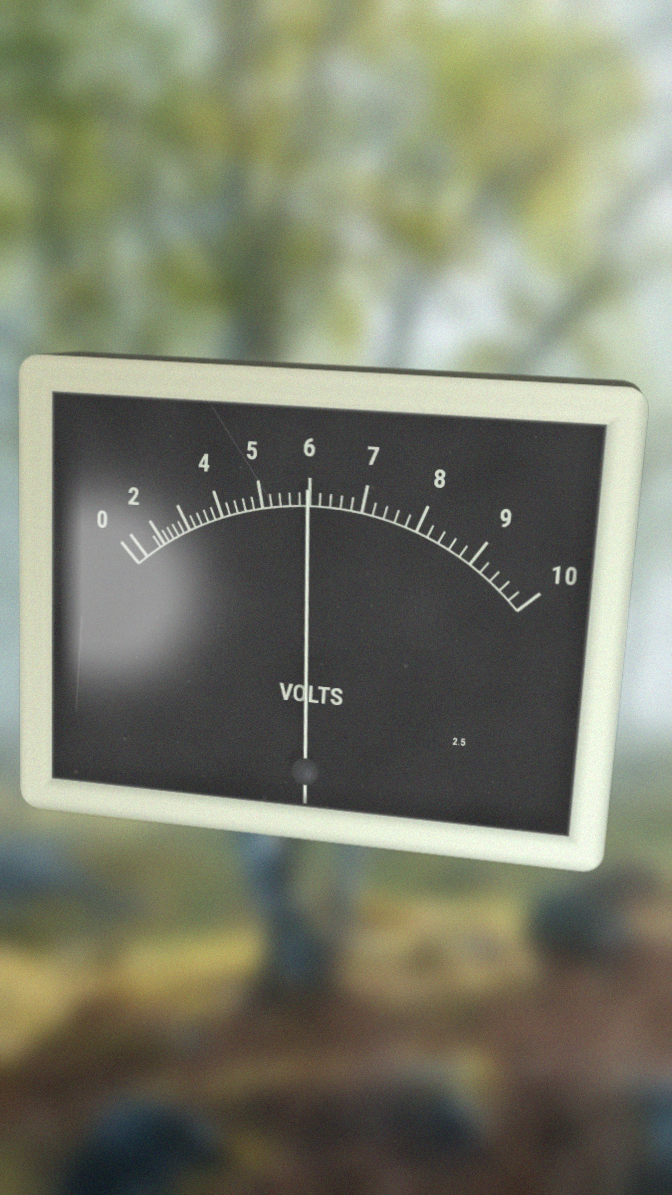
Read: {"value": 6, "unit": "V"}
